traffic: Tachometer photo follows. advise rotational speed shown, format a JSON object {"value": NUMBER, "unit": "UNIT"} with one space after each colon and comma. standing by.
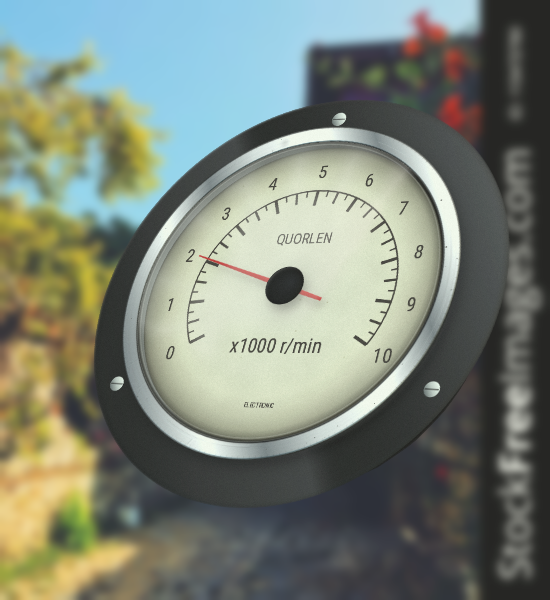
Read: {"value": 2000, "unit": "rpm"}
